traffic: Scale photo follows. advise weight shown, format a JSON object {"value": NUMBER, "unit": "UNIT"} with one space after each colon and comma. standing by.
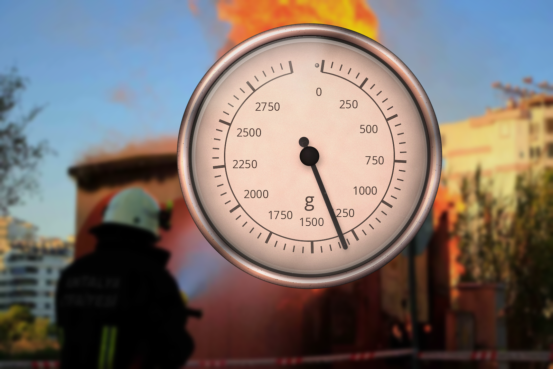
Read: {"value": 1325, "unit": "g"}
